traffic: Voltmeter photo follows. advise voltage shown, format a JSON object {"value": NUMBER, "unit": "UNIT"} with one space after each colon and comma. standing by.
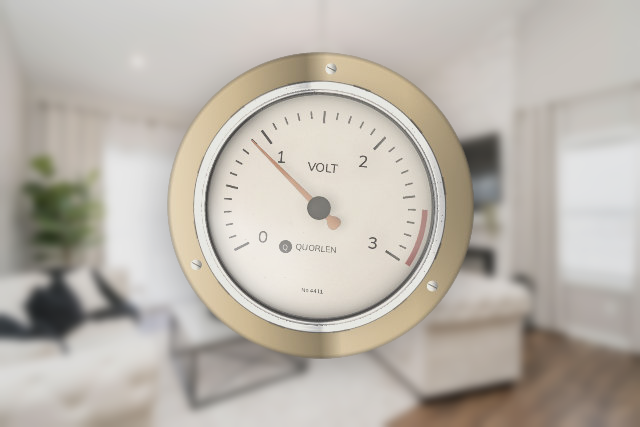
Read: {"value": 0.9, "unit": "V"}
